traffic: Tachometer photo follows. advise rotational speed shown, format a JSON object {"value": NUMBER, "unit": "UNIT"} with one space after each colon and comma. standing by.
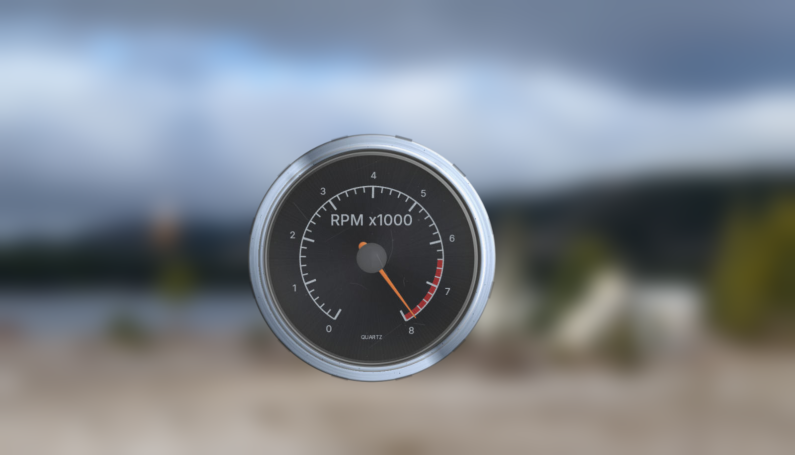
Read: {"value": 7800, "unit": "rpm"}
